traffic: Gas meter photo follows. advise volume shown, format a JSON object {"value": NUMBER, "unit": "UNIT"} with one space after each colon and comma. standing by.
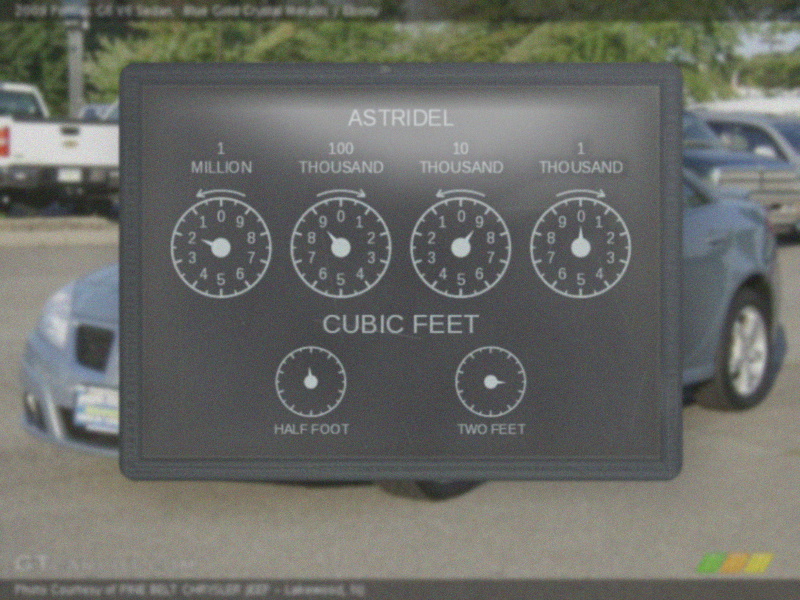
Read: {"value": 189000, "unit": "ft³"}
